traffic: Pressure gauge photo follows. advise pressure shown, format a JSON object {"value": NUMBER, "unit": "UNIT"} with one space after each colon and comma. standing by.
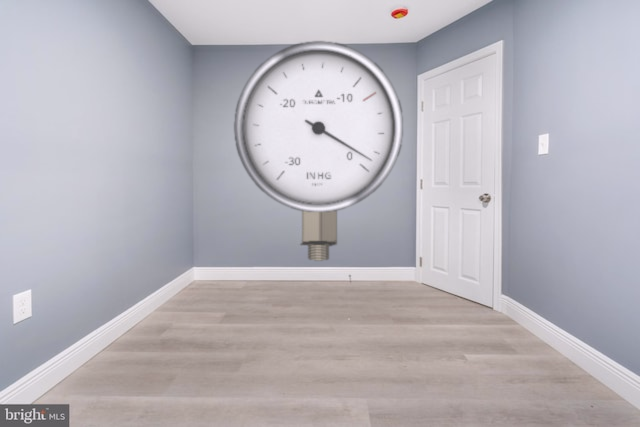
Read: {"value": -1, "unit": "inHg"}
